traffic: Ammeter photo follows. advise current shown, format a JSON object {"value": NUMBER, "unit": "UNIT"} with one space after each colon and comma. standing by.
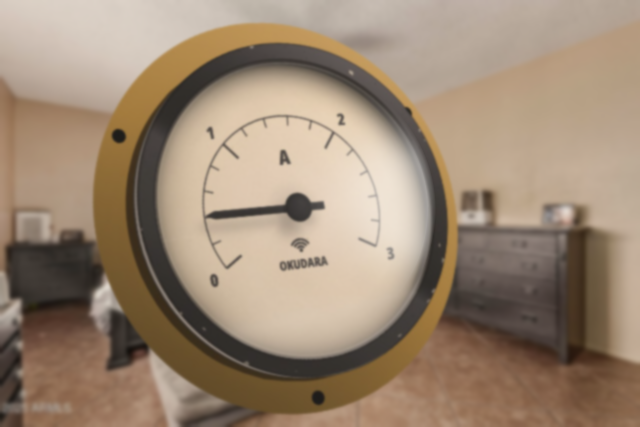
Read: {"value": 0.4, "unit": "A"}
